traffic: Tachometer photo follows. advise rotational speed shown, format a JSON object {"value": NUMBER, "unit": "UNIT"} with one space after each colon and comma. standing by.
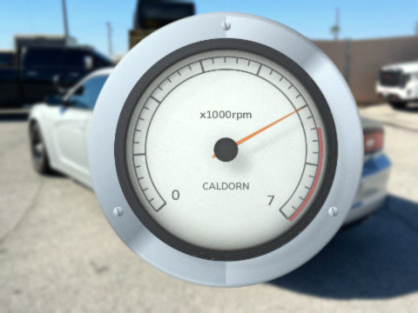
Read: {"value": 5000, "unit": "rpm"}
